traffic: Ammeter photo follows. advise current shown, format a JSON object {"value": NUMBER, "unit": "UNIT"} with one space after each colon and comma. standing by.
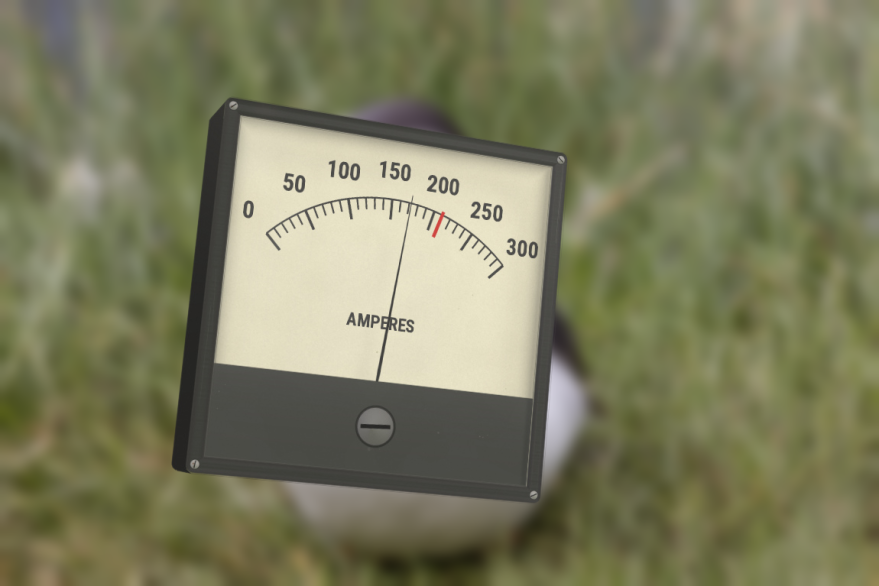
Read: {"value": 170, "unit": "A"}
